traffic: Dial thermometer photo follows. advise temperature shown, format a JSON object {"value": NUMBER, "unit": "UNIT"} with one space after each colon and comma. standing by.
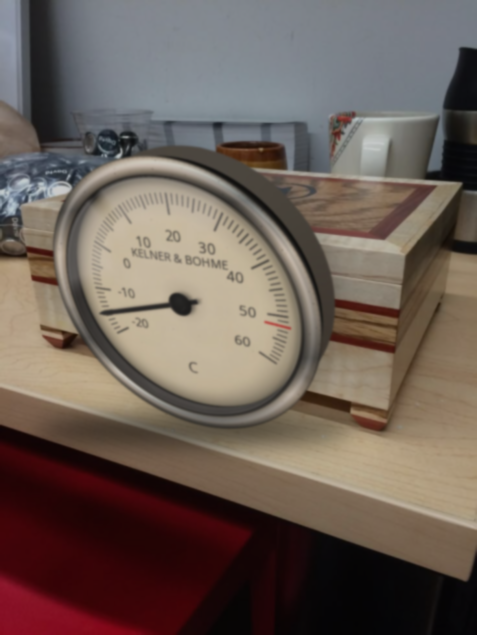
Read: {"value": -15, "unit": "°C"}
